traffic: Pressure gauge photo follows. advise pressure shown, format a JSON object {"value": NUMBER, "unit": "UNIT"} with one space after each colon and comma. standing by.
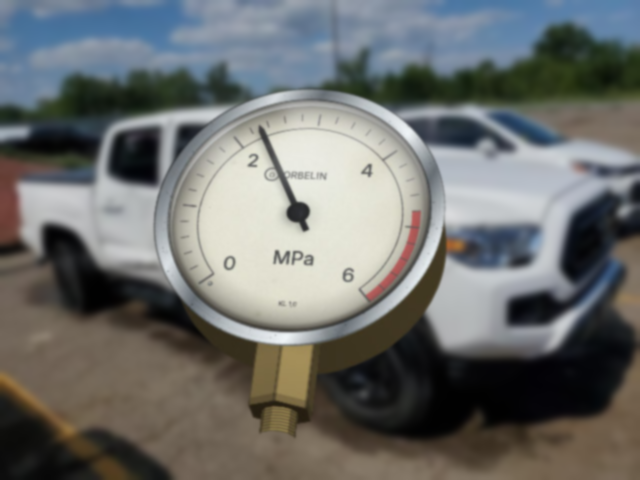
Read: {"value": 2.3, "unit": "MPa"}
